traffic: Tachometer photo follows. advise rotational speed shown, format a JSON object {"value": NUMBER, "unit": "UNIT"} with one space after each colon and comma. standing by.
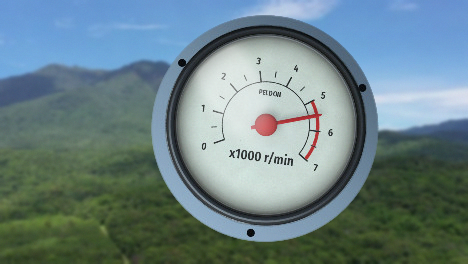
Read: {"value": 5500, "unit": "rpm"}
